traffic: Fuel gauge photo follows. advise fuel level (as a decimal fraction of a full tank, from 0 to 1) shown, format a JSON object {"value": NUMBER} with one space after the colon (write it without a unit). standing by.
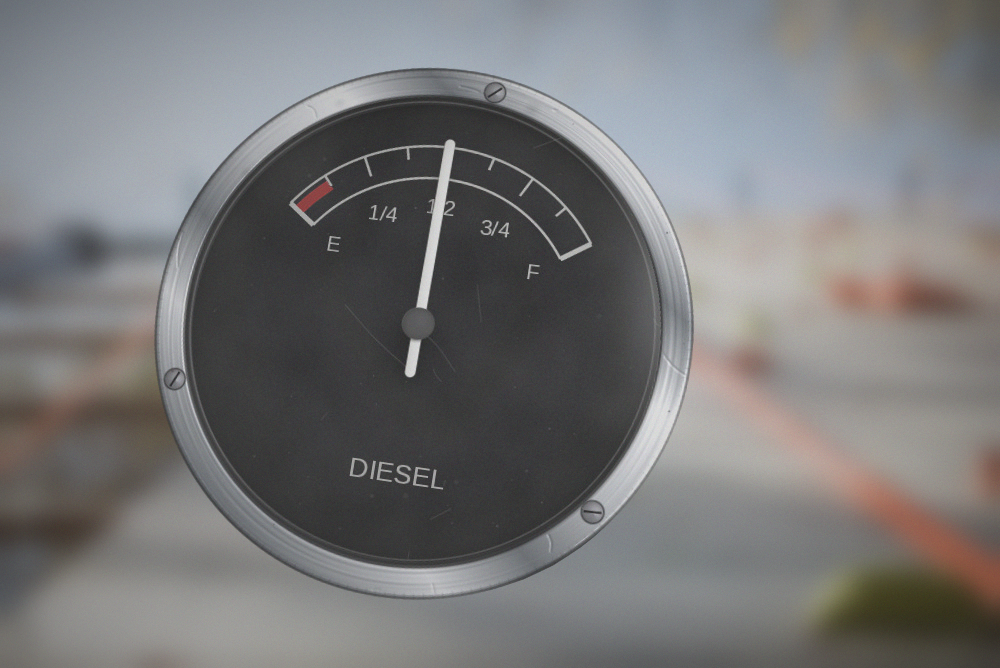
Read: {"value": 0.5}
